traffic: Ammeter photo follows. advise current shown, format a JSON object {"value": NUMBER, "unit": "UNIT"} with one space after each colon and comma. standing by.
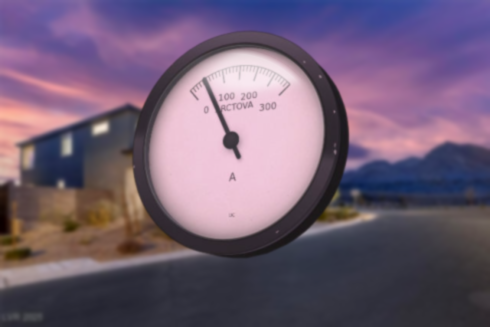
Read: {"value": 50, "unit": "A"}
